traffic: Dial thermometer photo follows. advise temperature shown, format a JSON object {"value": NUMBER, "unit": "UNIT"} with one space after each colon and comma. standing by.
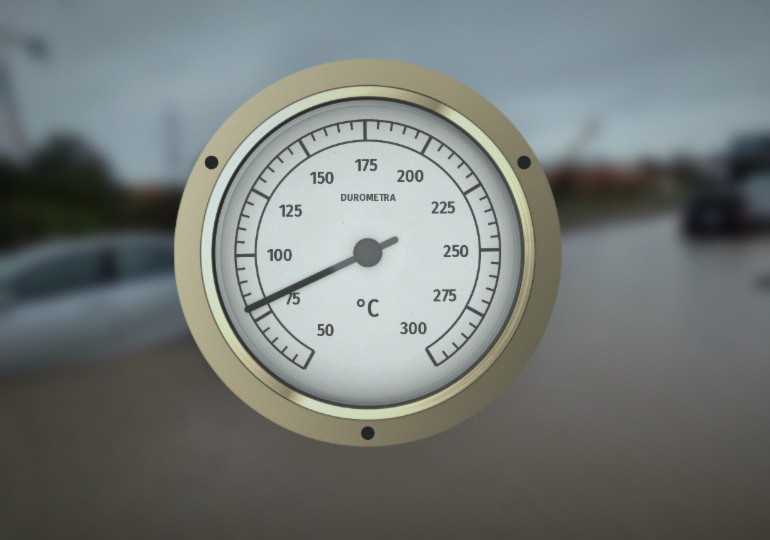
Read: {"value": 80, "unit": "°C"}
